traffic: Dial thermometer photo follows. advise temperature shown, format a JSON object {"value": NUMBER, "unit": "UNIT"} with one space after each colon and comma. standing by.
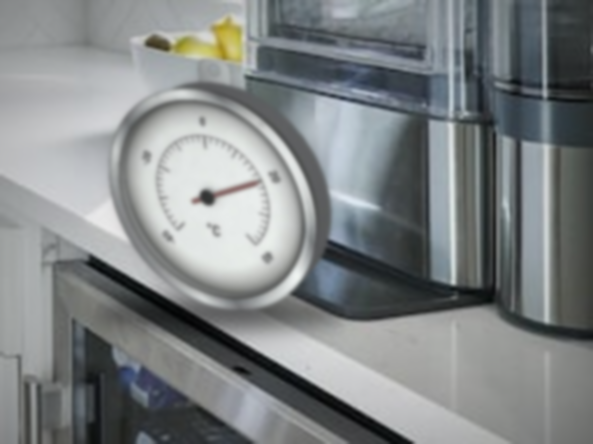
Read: {"value": 20, "unit": "°C"}
